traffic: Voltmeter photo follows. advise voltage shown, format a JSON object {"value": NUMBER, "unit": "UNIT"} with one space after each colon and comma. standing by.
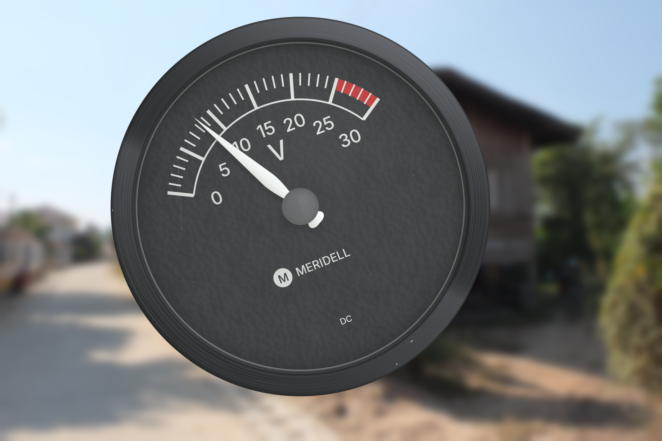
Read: {"value": 8.5, "unit": "V"}
